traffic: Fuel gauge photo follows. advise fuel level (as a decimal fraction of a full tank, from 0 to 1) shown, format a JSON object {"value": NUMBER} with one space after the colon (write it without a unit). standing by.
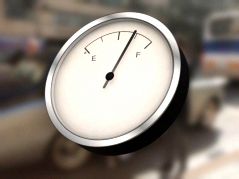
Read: {"value": 0.75}
